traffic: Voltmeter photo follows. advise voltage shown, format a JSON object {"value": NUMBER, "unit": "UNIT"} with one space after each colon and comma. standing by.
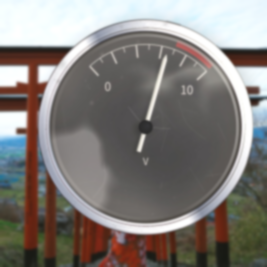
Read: {"value": 6.5, "unit": "V"}
